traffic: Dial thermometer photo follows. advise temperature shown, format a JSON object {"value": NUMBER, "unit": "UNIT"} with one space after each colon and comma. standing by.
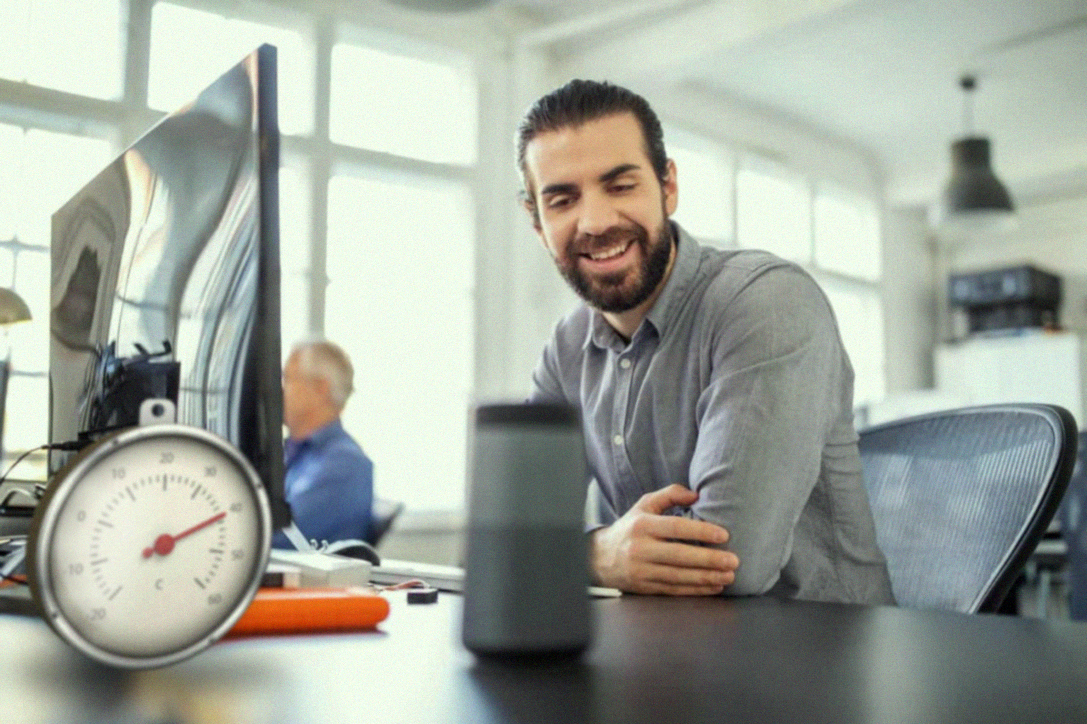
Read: {"value": 40, "unit": "°C"}
